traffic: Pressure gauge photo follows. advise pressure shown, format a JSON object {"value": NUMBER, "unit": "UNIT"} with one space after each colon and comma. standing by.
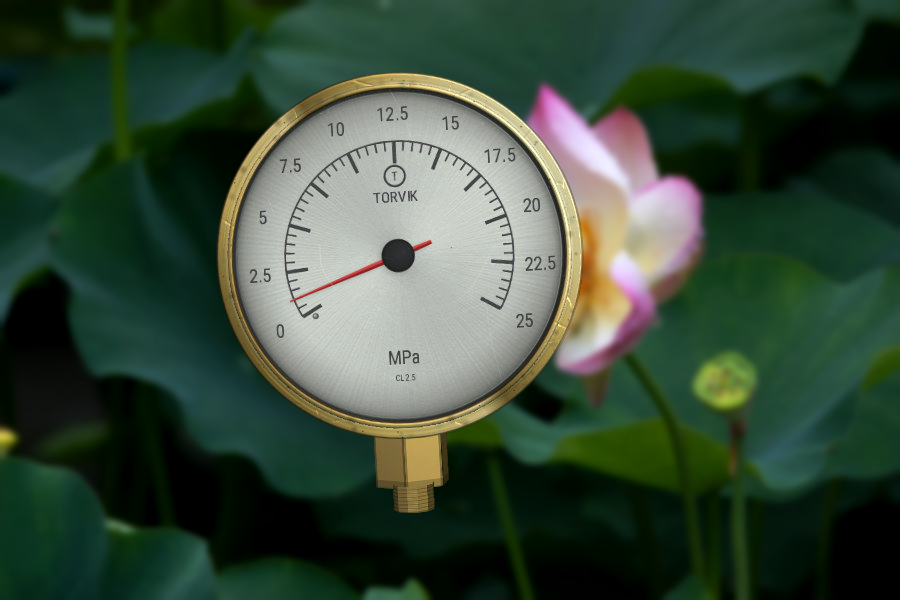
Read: {"value": 1, "unit": "MPa"}
